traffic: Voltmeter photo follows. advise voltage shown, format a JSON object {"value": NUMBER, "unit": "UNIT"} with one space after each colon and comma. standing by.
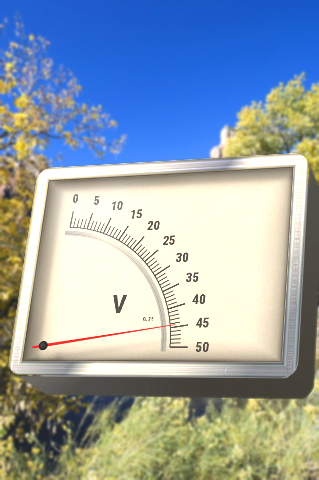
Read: {"value": 45, "unit": "V"}
